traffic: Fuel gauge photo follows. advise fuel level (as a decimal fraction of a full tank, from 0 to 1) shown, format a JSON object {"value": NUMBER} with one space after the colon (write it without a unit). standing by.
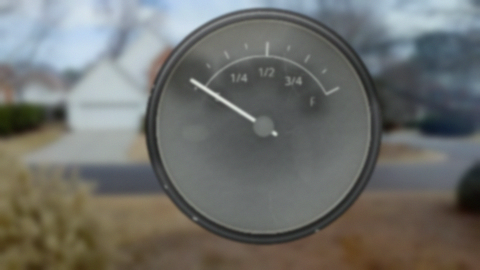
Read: {"value": 0}
